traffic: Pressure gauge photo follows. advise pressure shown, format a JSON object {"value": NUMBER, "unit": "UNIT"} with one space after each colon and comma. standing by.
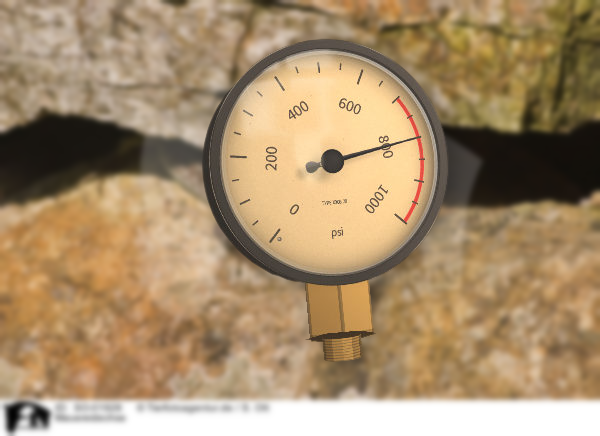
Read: {"value": 800, "unit": "psi"}
